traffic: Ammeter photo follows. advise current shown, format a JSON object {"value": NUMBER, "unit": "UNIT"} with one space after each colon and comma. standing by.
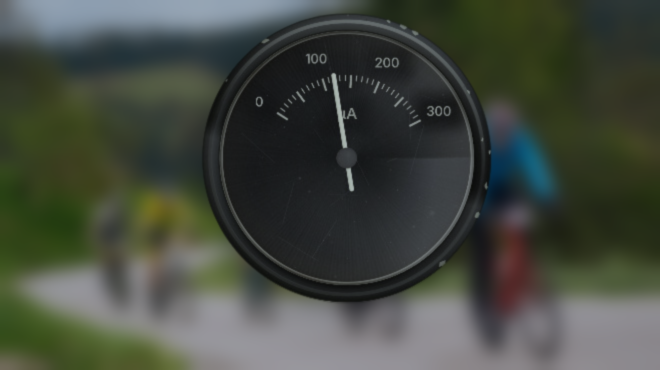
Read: {"value": 120, "unit": "µA"}
